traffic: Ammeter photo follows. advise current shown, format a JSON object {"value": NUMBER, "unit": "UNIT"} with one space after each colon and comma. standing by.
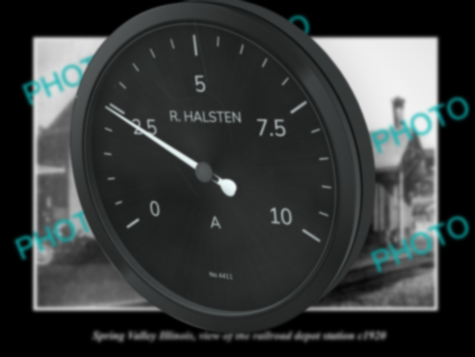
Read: {"value": 2.5, "unit": "A"}
